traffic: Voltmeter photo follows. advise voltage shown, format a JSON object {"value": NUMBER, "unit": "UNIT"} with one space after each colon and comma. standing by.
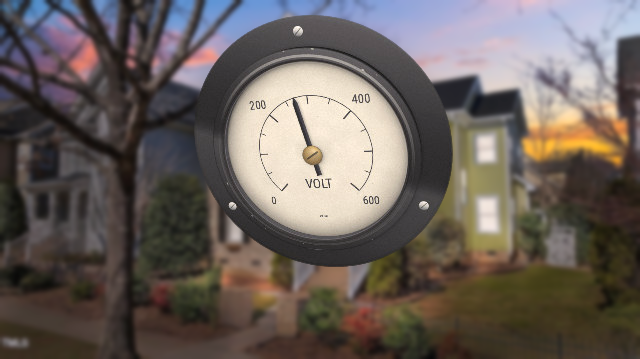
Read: {"value": 275, "unit": "V"}
